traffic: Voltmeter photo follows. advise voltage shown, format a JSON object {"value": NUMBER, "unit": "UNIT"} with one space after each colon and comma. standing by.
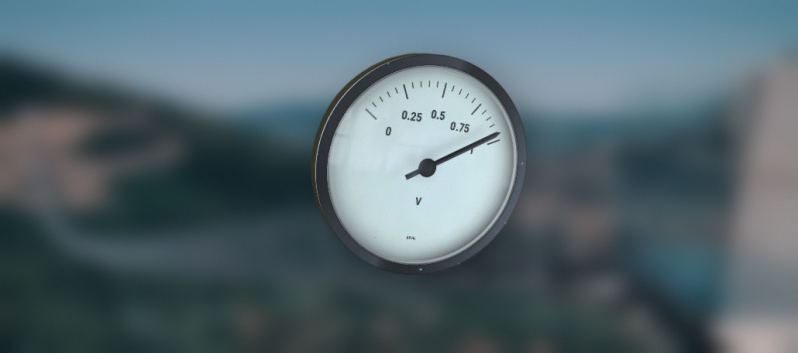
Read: {"value": 0.95, "unit": "V"}
